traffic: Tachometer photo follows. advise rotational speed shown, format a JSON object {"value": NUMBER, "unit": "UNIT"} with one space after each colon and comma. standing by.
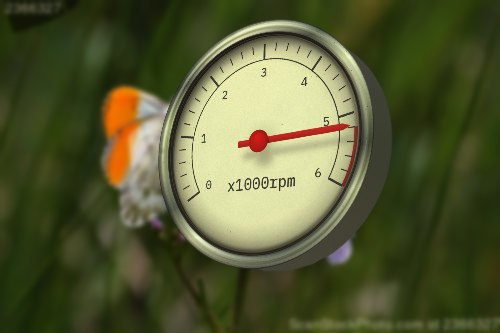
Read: {"value": 5200, "unit": "rpm"}
